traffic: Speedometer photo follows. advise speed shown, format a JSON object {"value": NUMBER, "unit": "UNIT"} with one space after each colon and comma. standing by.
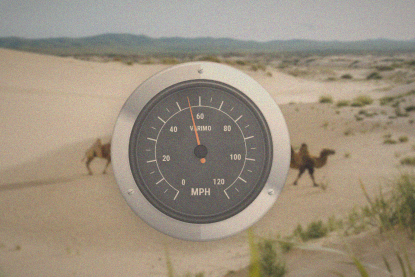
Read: {"value": 55, "unit": "mph"}
